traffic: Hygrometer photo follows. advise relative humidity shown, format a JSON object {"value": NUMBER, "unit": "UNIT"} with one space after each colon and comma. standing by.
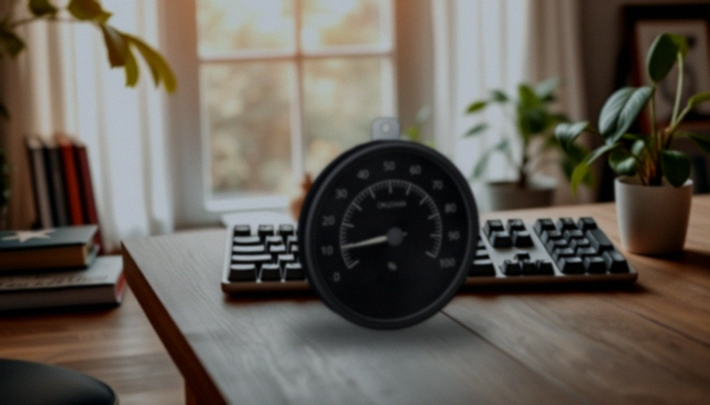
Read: {"value": 10, "unit": "%"}
